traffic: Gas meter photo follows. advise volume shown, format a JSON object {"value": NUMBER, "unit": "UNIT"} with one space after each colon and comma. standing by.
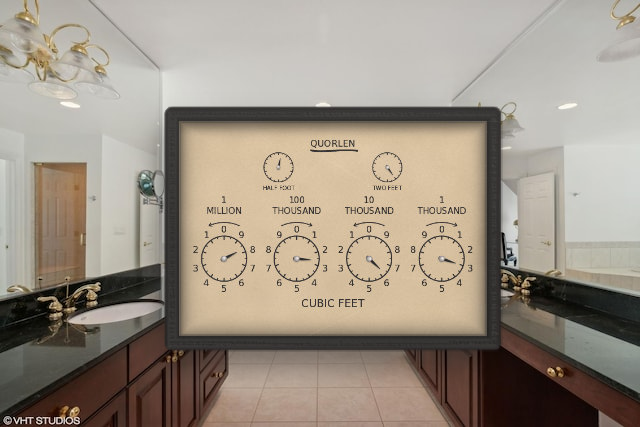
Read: {"value": 826300, "unit": "ft³"}
